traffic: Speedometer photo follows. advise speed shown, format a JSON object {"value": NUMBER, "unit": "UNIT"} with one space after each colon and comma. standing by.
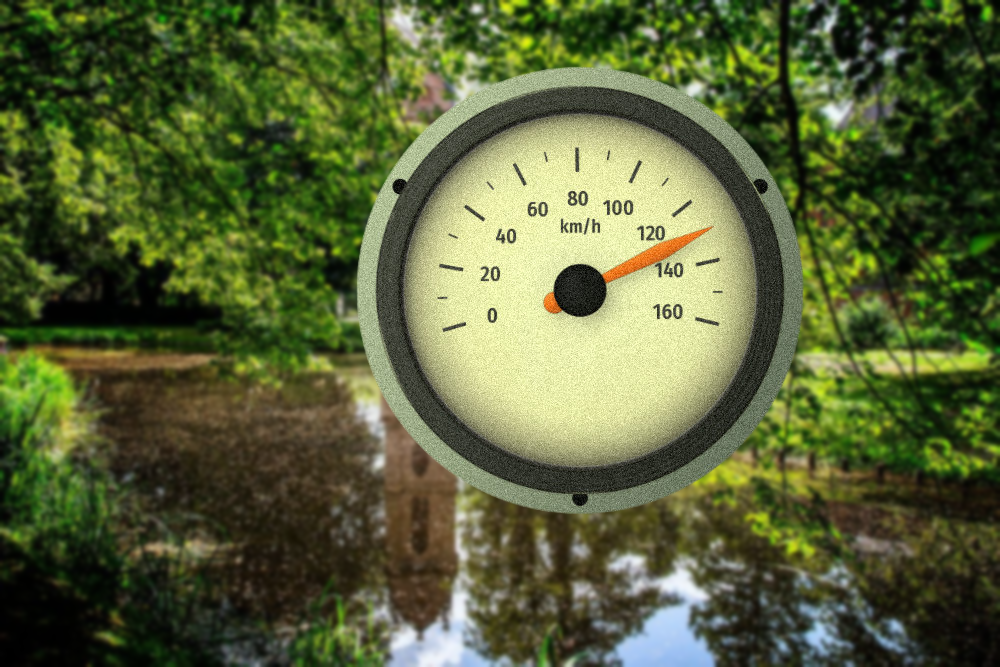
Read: {"value": 130, "unit": "km/h"}
